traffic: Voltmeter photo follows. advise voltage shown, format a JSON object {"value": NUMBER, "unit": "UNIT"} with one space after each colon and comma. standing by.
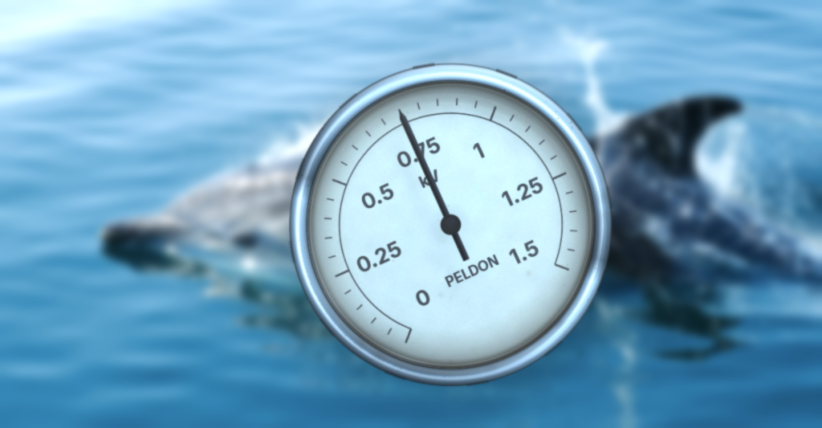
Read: {"value": 0.75, "unit": "kV"}
